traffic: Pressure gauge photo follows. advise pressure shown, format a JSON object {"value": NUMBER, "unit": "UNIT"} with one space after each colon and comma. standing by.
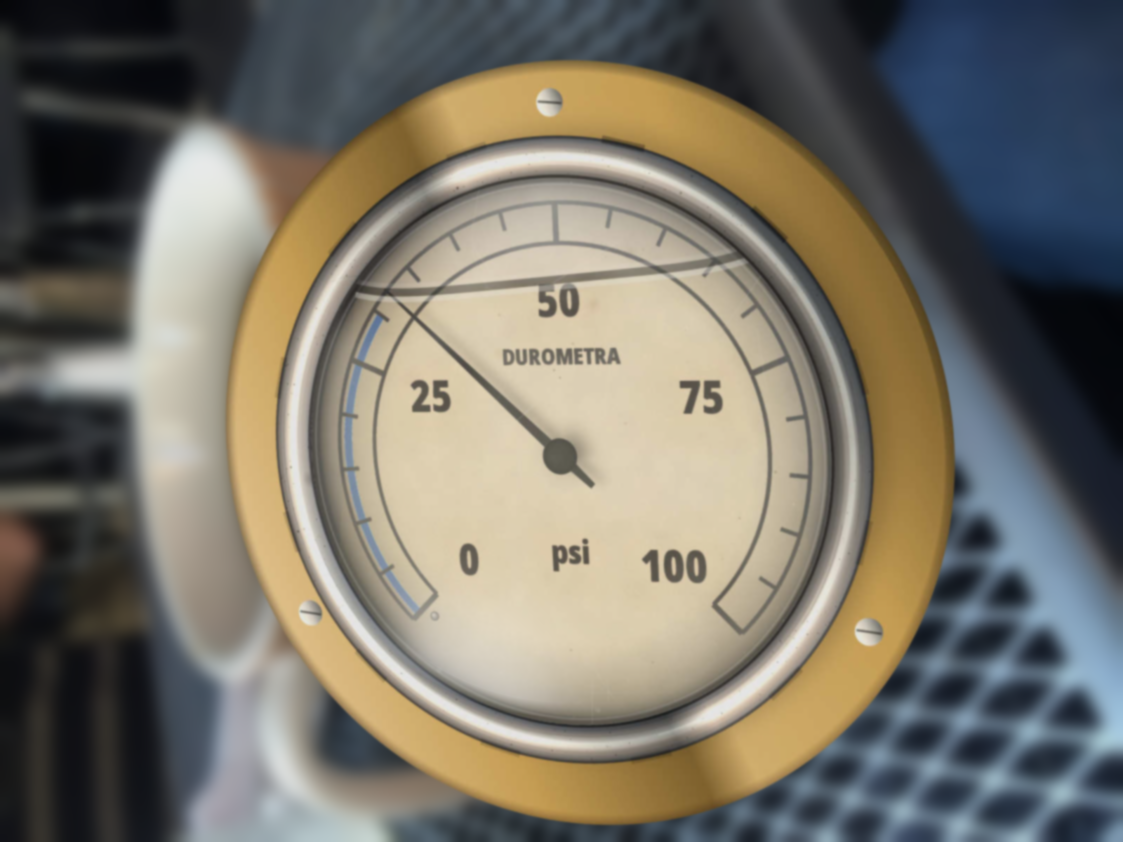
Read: {"value": 32.5, "unit": "psi"}
